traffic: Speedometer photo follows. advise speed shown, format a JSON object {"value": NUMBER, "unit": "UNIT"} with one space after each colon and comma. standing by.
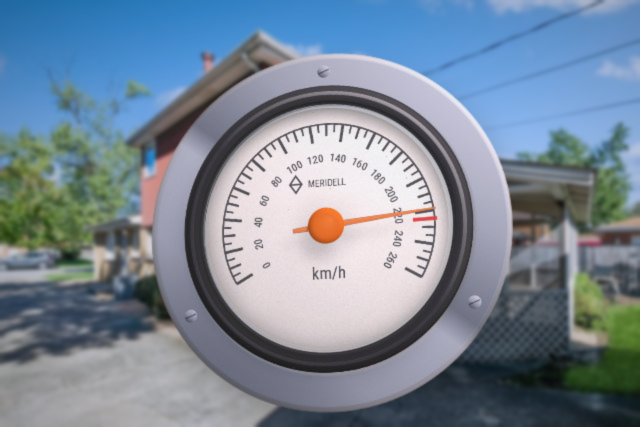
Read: {"value": 220, "unit": "km/h"}
